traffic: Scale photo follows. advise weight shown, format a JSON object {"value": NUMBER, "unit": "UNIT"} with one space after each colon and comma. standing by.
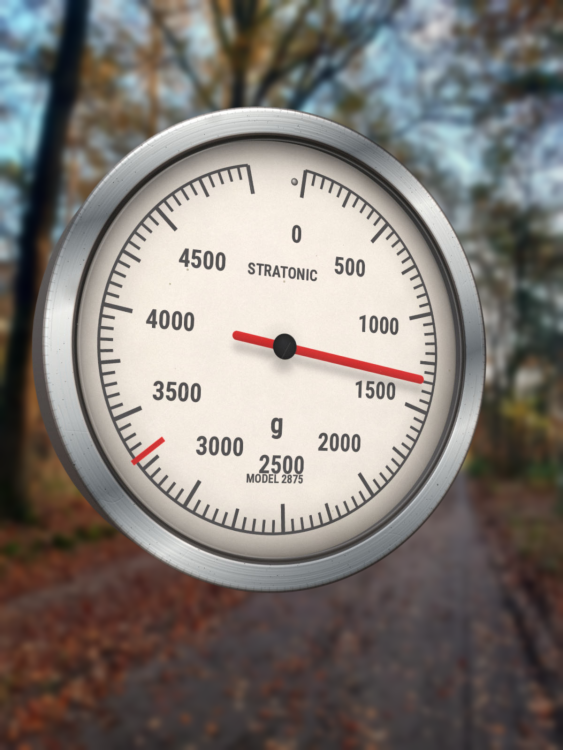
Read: {"value": 1350, "unit": "g"}
